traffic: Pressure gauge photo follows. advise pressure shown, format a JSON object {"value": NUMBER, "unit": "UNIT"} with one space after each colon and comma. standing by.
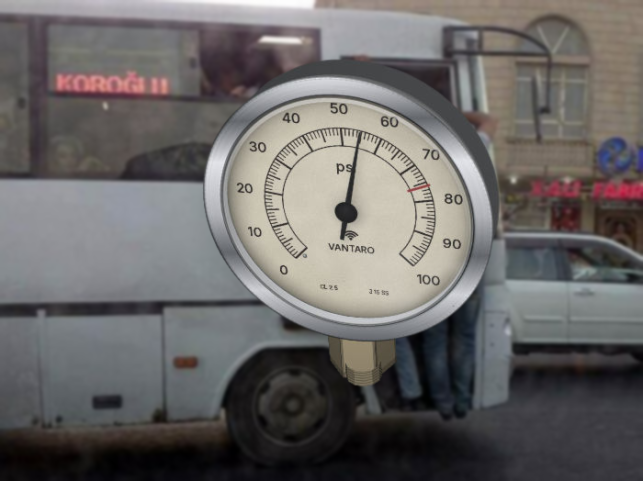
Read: {"value": 55, "unit": "psi"}
